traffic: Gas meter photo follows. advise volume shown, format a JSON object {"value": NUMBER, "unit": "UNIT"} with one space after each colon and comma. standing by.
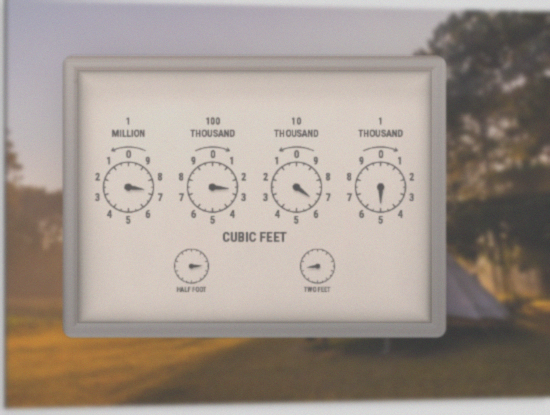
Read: {"value": 726500, "unit": "ft³"}
